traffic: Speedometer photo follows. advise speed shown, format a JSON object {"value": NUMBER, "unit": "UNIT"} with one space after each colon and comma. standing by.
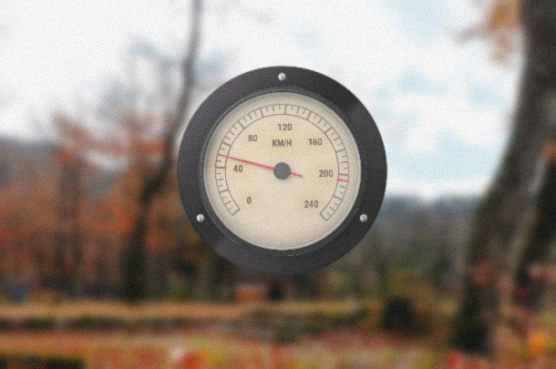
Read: {"value": 50, "unit": "km/h"}
